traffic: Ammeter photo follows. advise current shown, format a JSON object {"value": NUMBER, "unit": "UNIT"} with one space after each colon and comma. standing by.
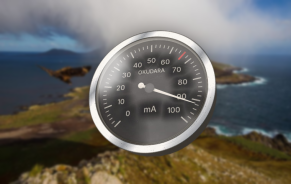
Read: {"value": 92, "unit": "mA"}
